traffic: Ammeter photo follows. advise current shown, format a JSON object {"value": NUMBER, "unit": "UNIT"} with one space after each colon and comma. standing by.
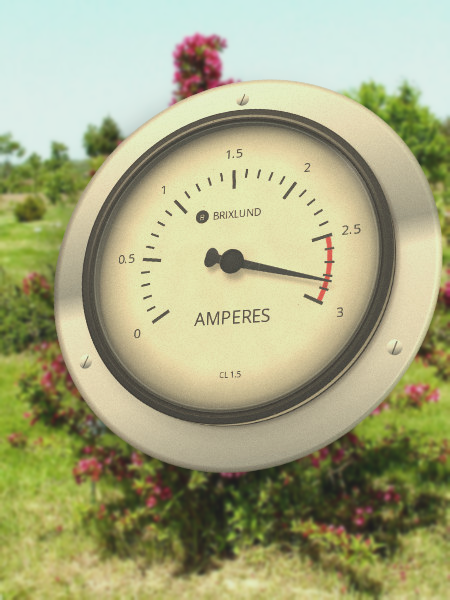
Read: {"value": 2.85, "unit": "A"}
